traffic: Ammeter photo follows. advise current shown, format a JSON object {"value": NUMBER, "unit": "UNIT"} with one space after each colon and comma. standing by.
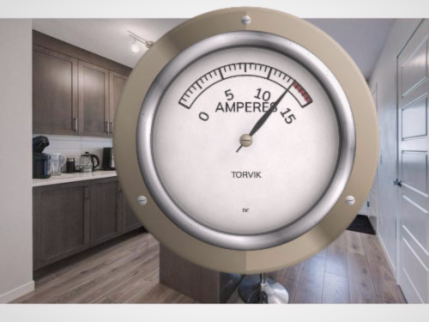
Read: {"value": 12.5, "unit": "A"}
